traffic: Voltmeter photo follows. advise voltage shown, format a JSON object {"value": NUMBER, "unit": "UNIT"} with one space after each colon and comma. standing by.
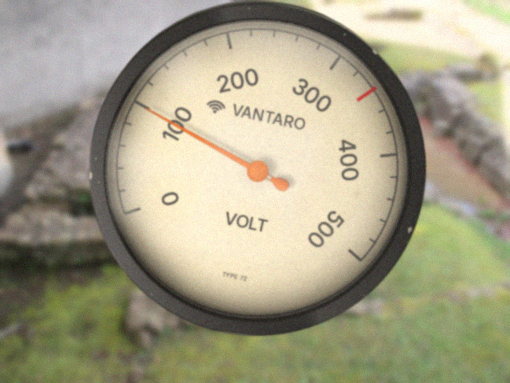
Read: {"value": 100, "unit": "V"}
